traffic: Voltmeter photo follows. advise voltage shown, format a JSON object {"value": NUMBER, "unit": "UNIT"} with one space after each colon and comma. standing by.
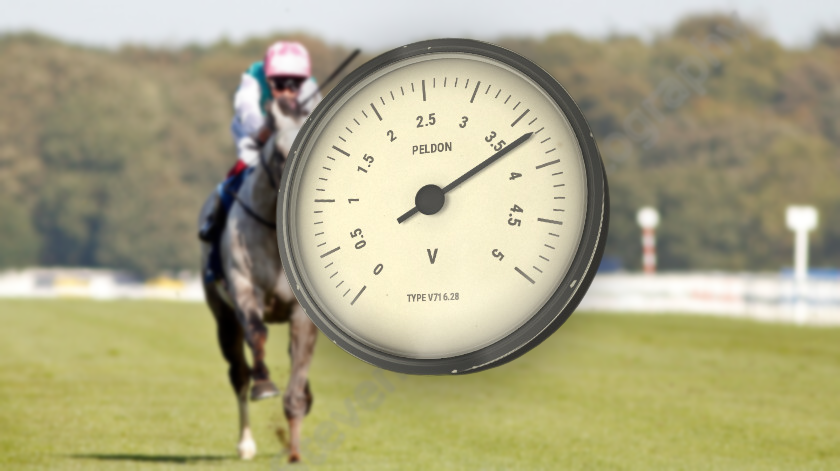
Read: {"value": 3.7, "unit": "V"}
